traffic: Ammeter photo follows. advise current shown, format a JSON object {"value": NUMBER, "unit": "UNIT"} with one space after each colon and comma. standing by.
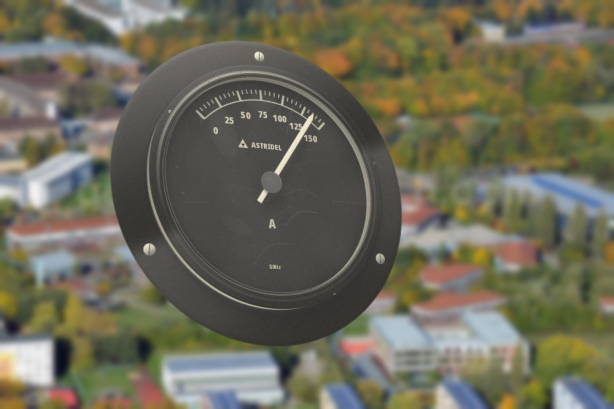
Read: {"value": 135, "unit": "A"}
